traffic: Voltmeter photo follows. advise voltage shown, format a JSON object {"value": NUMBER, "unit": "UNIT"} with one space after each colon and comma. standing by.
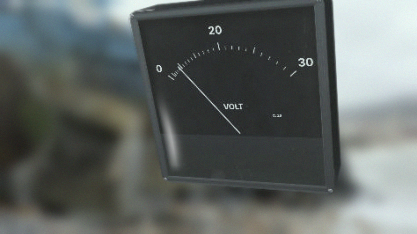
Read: {"value": 10, "unit": "V"}
